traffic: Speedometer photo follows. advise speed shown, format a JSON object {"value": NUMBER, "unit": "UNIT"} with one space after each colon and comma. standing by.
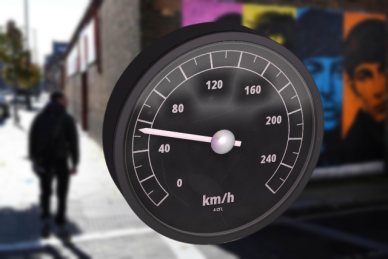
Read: {"value": 55, "unit": "km/h"}
